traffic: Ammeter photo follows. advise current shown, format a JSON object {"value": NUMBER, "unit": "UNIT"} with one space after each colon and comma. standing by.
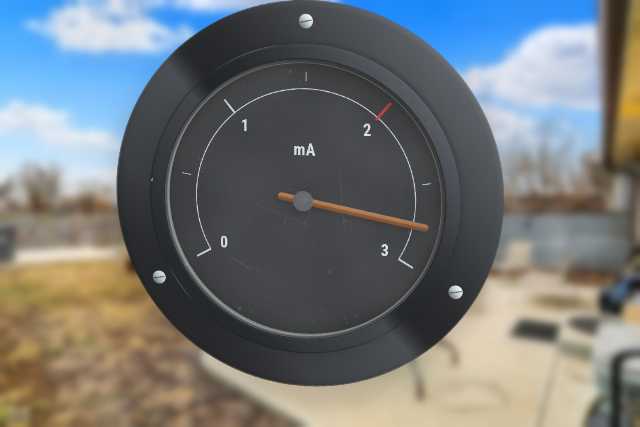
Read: {"value": 2.75, "unit": "mA"}
